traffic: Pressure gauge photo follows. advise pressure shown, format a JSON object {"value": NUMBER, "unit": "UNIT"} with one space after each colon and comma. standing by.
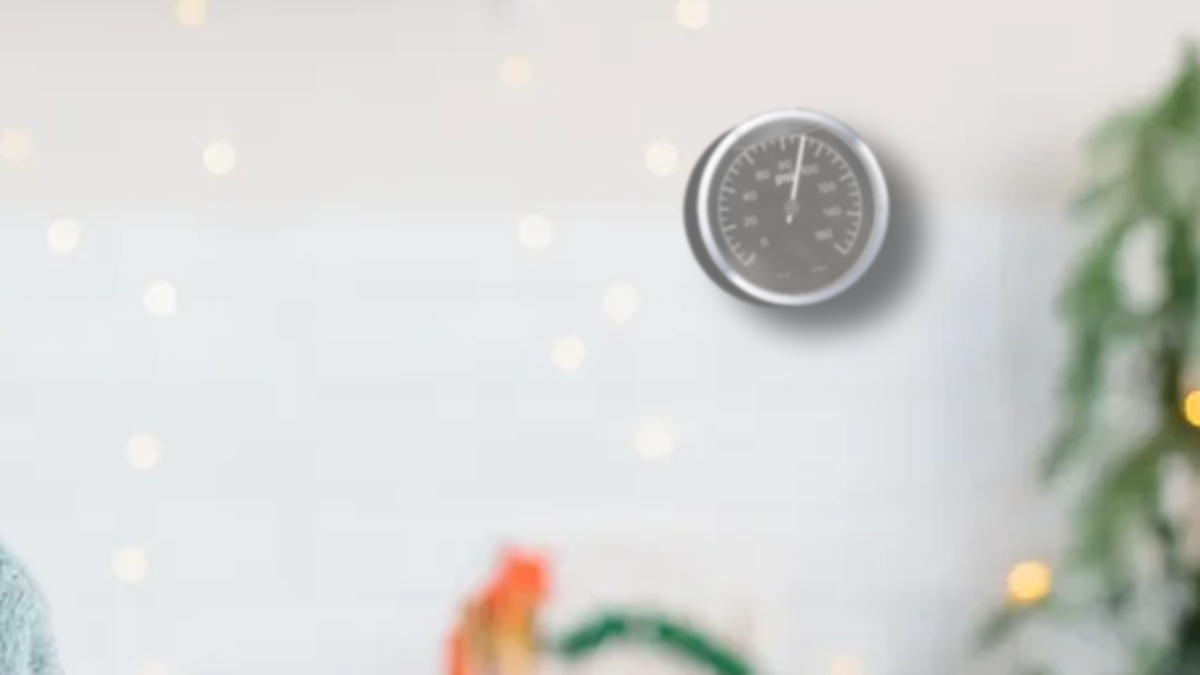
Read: {"value": 90, "unit": "psi"}
